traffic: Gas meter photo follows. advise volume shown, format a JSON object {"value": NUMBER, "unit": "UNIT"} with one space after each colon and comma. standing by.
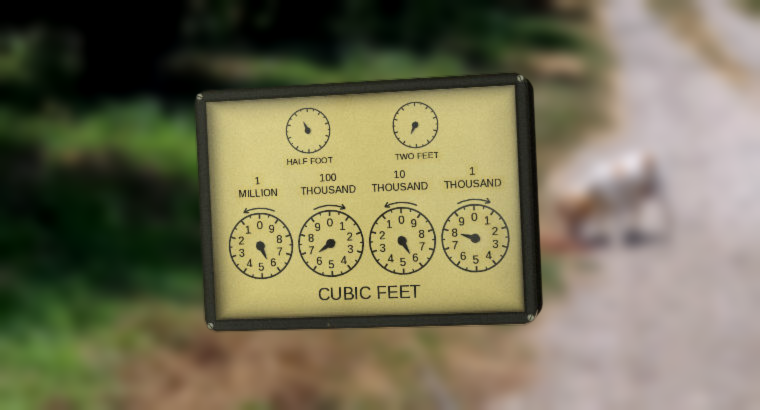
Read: {"value": 565800, "unit": "ft³"}
